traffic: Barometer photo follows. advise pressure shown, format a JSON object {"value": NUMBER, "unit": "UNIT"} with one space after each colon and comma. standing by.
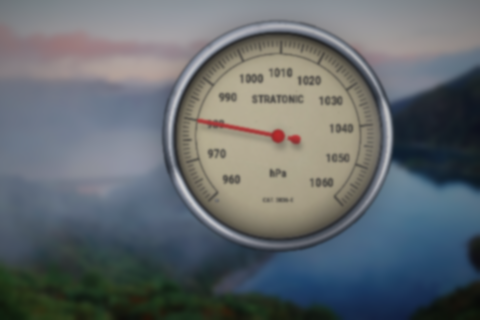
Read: {"value": 980, "unit": "hPa"}
